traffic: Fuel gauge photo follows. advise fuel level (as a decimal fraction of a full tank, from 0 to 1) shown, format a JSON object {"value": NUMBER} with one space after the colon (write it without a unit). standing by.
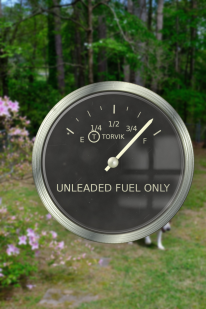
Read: {"value": 0.875}
